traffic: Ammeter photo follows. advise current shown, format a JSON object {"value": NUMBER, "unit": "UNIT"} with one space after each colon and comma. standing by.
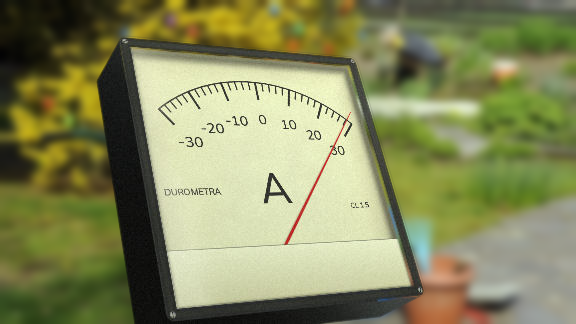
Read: {"value": 28, "unit": "A"}
